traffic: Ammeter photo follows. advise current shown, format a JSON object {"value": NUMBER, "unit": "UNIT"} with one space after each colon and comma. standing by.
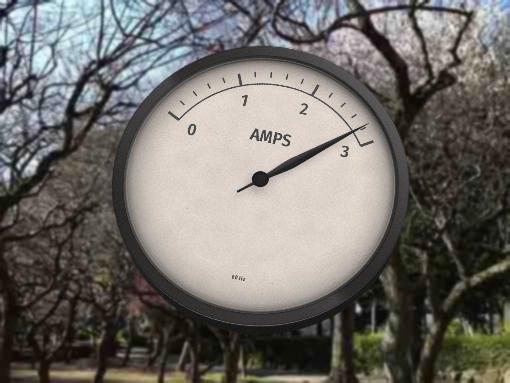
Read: {"value": 2.8, "unit": "A"}
